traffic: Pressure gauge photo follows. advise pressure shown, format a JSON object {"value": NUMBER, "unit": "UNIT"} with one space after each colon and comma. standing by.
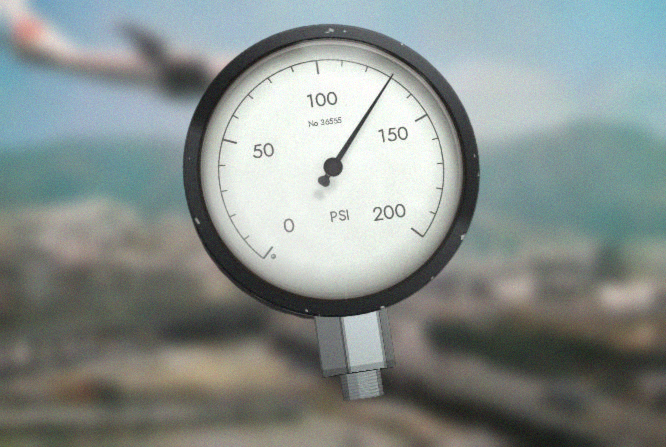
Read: {"value": 130, "unit": "psi"}
